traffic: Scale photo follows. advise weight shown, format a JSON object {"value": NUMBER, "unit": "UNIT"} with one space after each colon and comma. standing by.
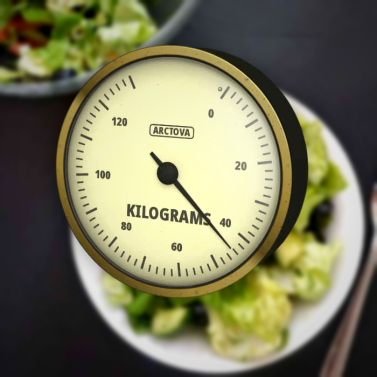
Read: {"value": 44, "unit": "kg"}
